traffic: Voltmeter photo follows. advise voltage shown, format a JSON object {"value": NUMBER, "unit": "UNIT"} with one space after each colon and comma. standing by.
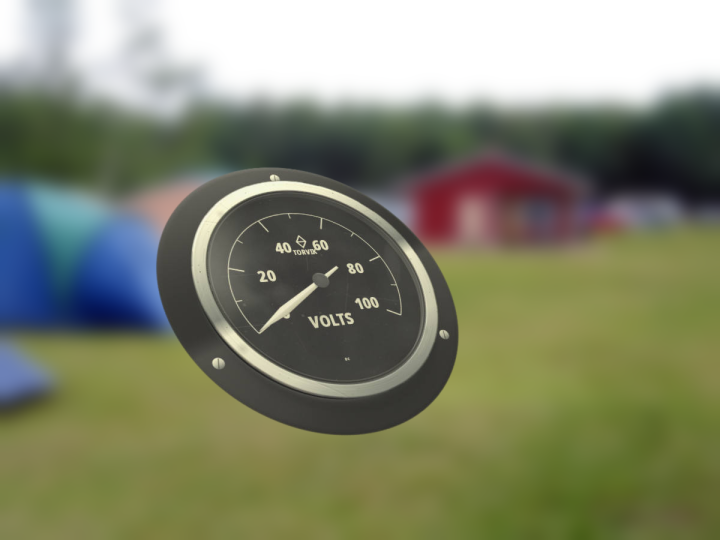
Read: {"value": 0, "unit": "V"}
